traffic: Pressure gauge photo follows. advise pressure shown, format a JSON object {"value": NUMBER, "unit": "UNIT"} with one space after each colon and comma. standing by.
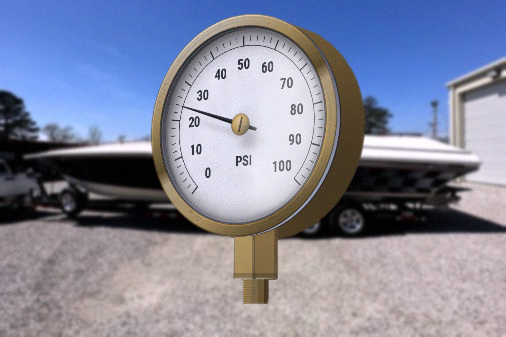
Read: {"value": 24, "unit": "psi"}
